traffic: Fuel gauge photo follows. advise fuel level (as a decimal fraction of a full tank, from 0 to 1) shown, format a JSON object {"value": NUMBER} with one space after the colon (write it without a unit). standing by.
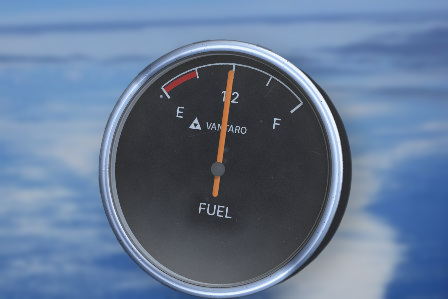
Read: {"value": 0.5}
